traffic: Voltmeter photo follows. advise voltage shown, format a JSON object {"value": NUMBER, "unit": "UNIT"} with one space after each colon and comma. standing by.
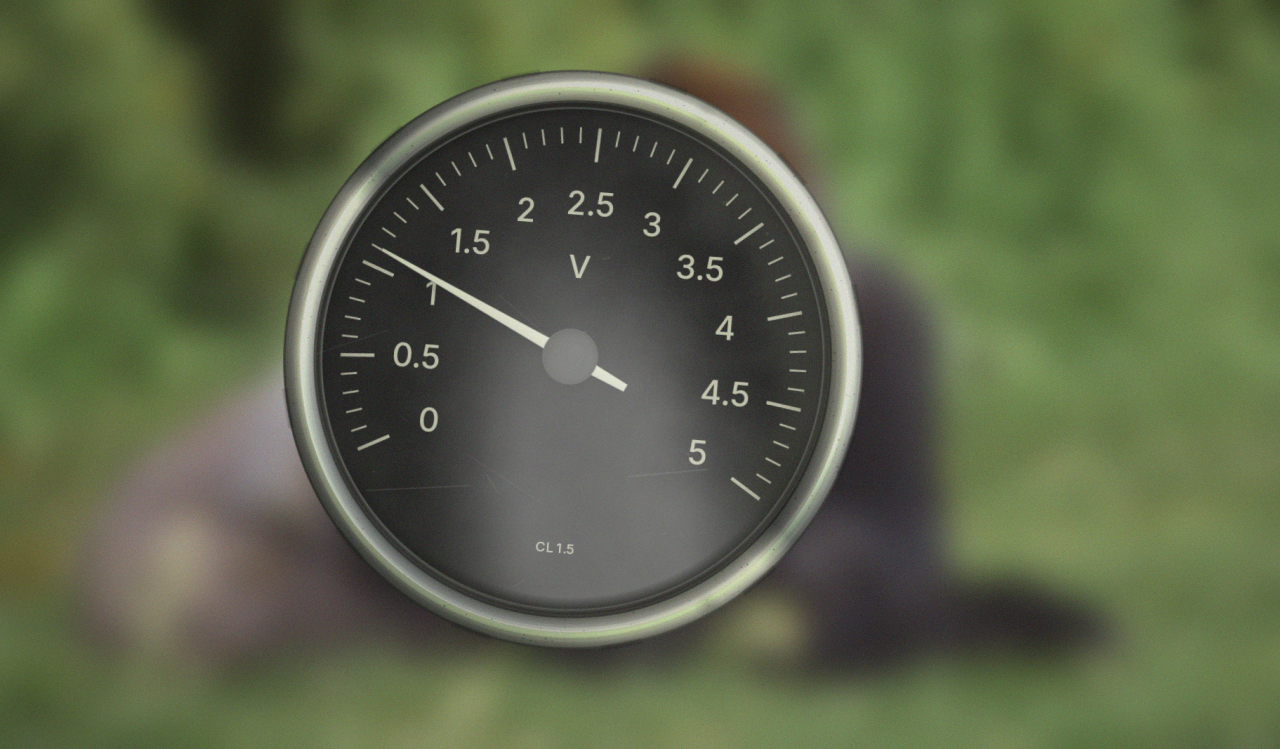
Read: {"value": 1.1, "unit": "V"}
